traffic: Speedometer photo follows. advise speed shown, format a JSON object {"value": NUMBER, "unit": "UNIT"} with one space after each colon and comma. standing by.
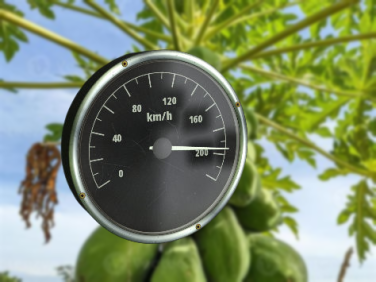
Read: {"value": 195, "unit": "km/h"}
